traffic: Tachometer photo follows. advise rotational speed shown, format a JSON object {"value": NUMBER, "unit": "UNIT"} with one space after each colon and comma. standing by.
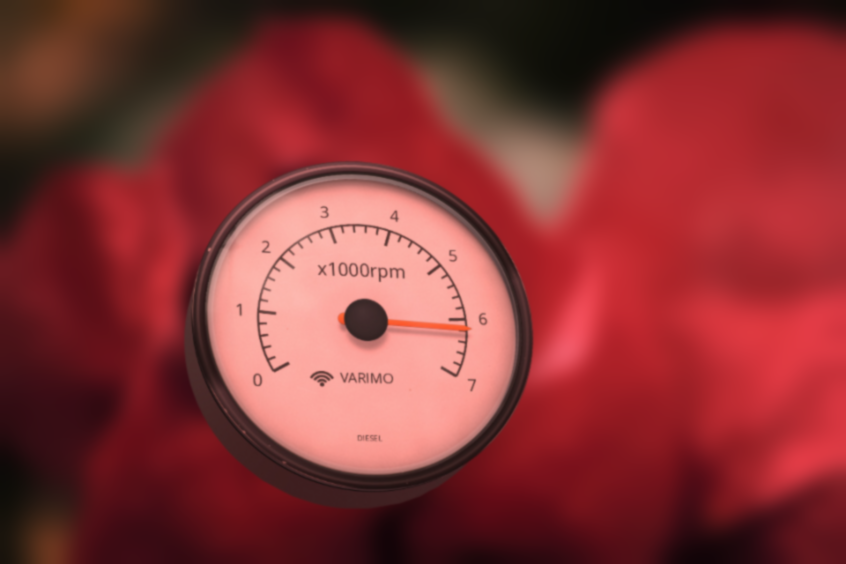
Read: {"value": 6200, "unit": "rpm"}
